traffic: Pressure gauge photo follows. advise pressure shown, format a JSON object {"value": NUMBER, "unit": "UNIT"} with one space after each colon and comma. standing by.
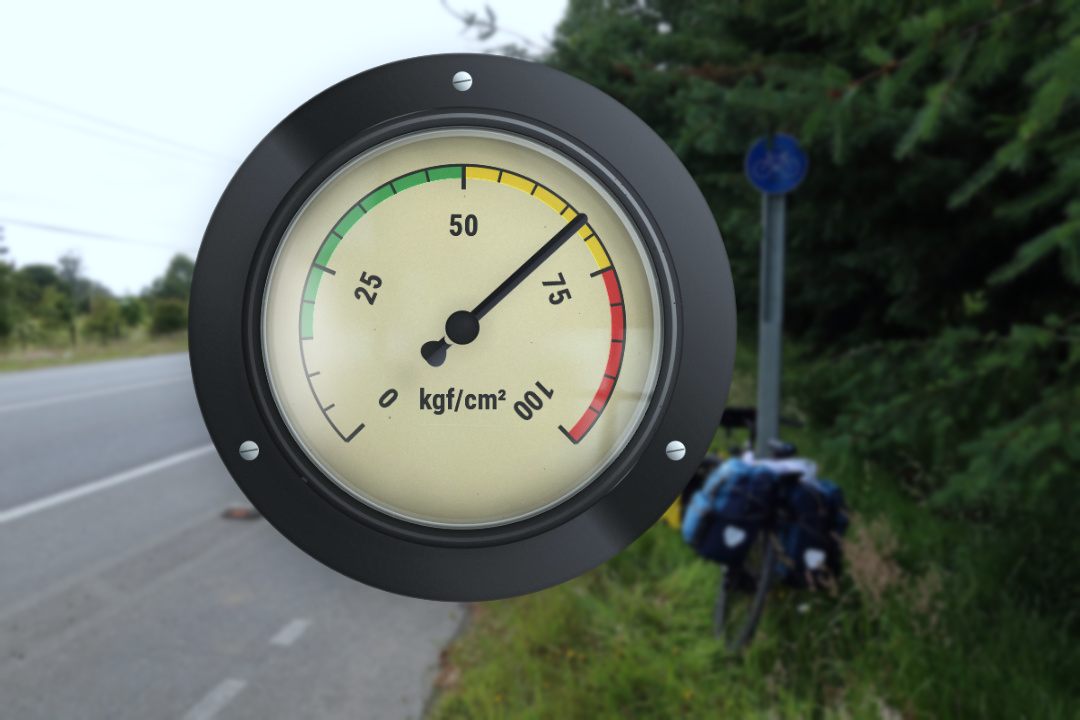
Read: {"value": 67.5, "unit": "kg/cm²"}
